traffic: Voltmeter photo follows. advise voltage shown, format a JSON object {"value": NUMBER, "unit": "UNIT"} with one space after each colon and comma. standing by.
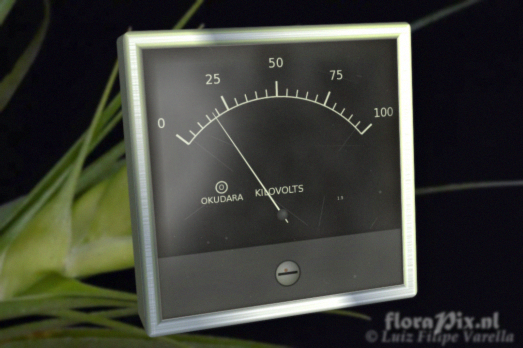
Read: {"value": 17.5, "unit": "kV"}
